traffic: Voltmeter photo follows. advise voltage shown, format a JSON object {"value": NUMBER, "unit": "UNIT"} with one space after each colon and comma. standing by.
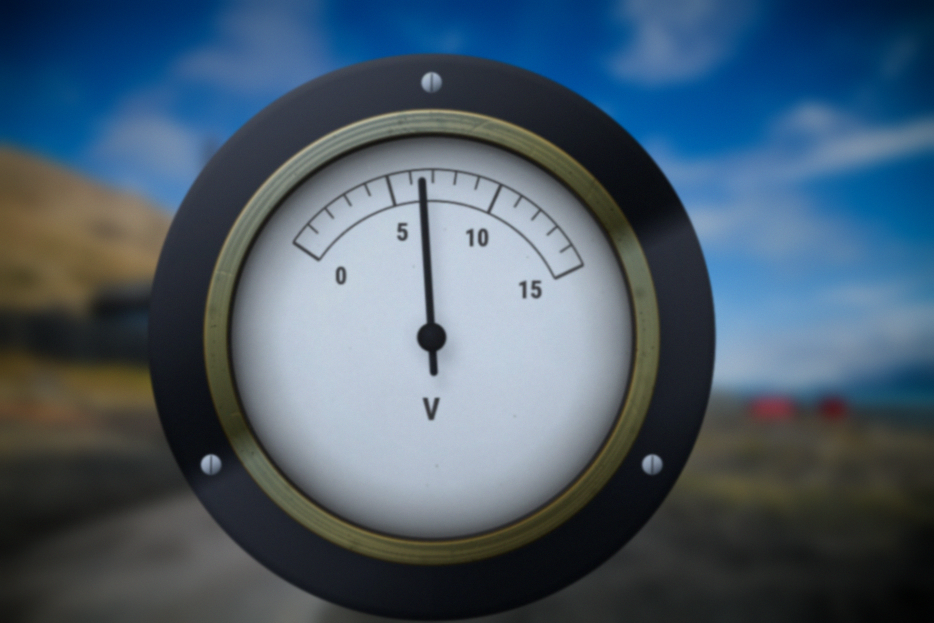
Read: {"value": 6.5, "unit": "V"}
